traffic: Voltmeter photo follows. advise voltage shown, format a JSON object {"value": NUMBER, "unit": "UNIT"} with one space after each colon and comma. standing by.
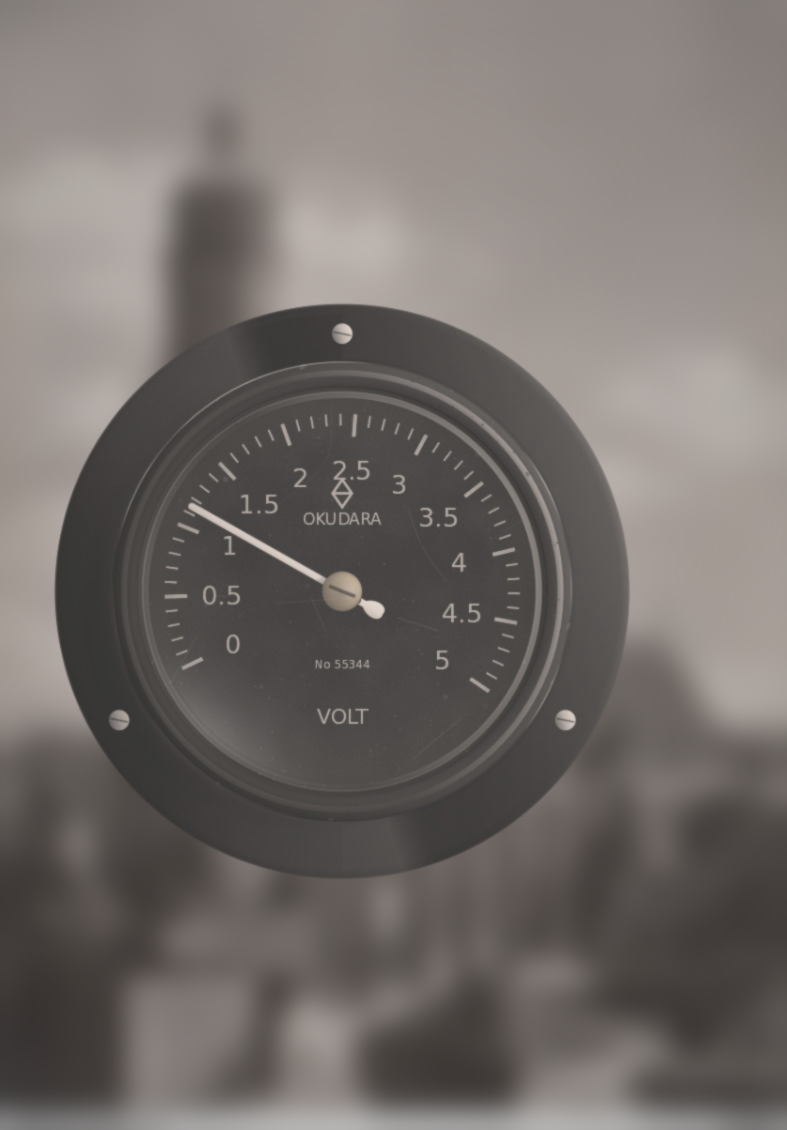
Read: {"value": 1.15, "unit": "V"}
